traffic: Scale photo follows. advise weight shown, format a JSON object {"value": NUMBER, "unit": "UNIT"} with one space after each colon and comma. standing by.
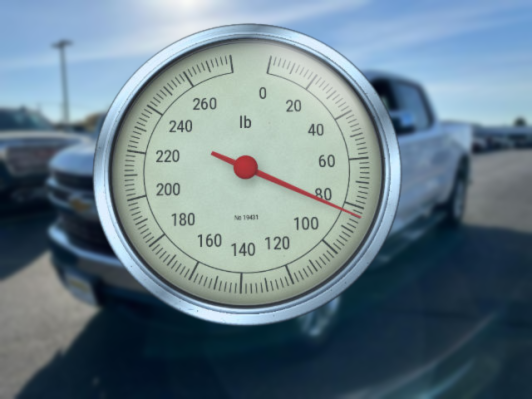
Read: {"value": 84, "unit": "lb"}
